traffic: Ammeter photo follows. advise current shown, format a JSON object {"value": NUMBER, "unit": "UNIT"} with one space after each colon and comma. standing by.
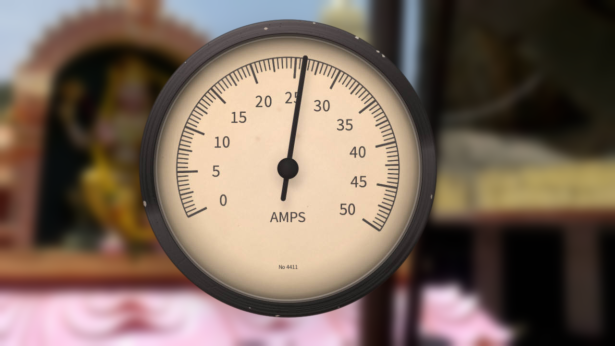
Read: {"value": 26, "unit": "A"}
